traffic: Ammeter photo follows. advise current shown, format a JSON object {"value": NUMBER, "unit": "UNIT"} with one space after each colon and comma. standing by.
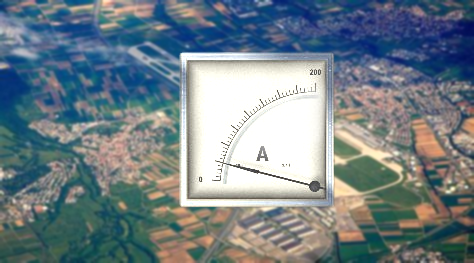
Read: {"value": 25, "unit": "A"}
